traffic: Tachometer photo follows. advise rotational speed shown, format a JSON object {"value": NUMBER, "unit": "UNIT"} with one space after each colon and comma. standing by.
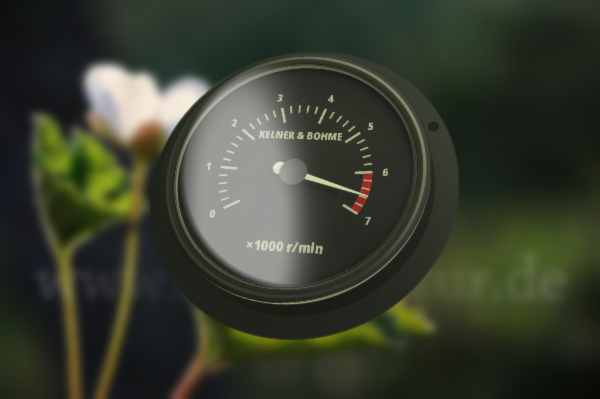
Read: {"value": 6600, "unit": "rpm"}
